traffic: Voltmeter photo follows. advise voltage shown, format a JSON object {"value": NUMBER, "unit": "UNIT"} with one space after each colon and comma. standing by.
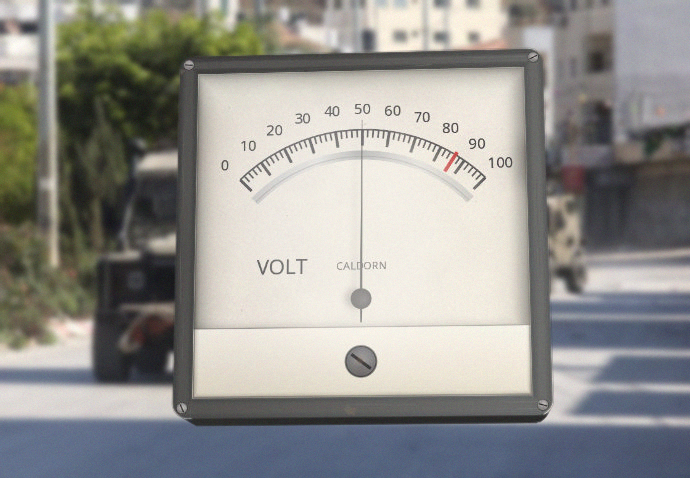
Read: {"value": 50, "unit": "V"}
